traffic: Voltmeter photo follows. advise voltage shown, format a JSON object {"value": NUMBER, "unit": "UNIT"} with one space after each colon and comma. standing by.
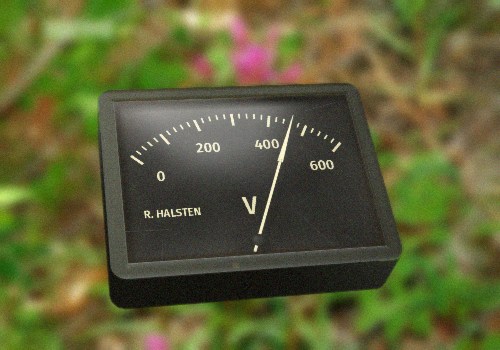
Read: {"value": 460, "unit": "V"}
